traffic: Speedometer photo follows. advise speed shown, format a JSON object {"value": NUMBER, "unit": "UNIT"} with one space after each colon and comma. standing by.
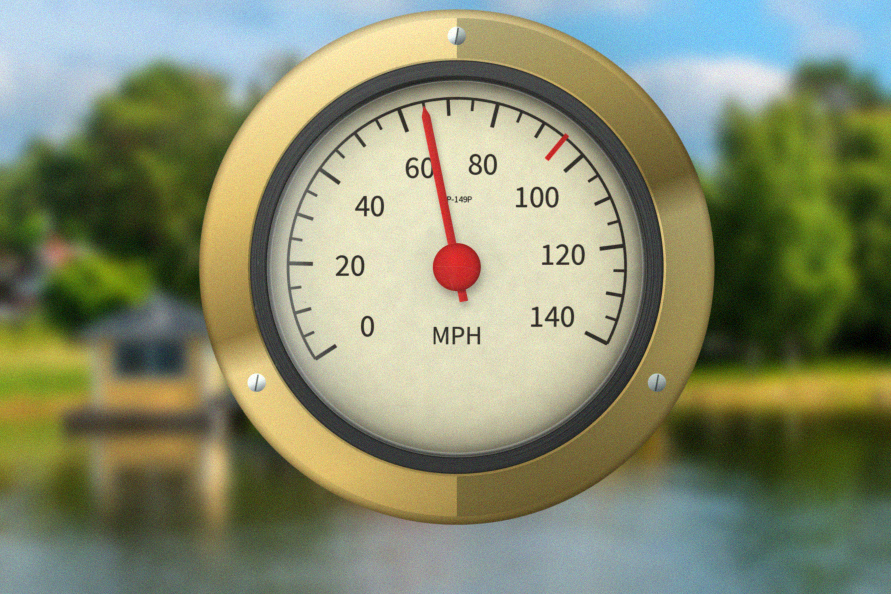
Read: {"value": 65, "unit": "mph"}
